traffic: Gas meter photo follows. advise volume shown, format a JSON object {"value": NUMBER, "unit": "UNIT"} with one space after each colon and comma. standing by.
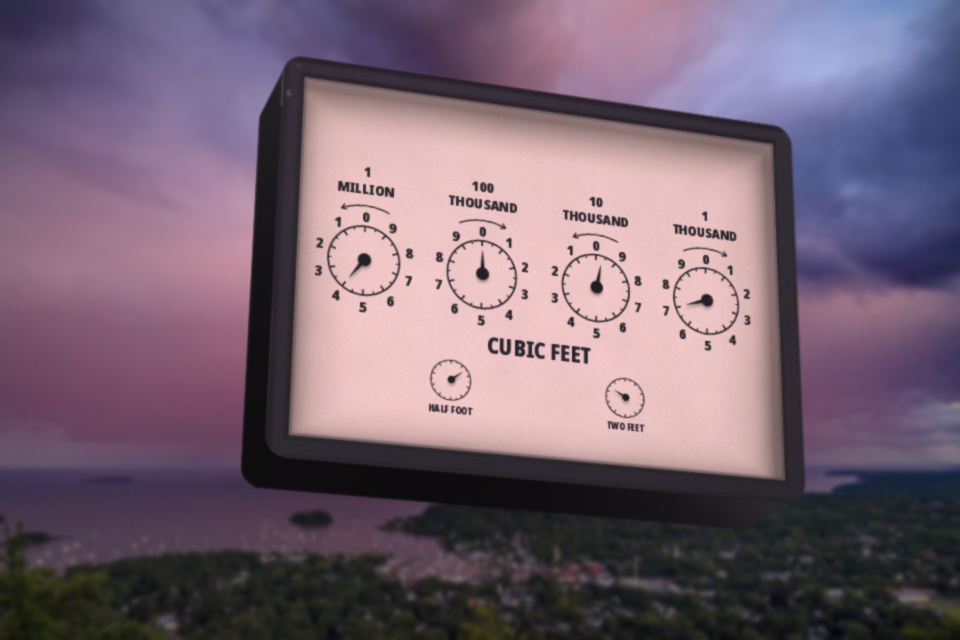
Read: {"value": 399700, "unit": "ft³"}
